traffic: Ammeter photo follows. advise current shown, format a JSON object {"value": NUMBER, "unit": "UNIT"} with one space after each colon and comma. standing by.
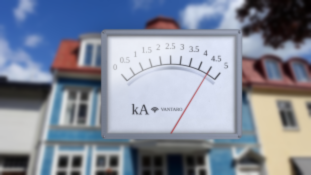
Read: {"value": 4.5, "unit": "kA"}
